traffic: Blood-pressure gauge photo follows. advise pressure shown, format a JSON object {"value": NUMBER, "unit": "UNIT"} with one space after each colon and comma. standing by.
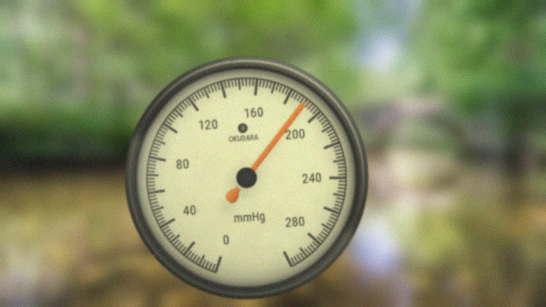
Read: {"value": 190, "unit": "mmHg"}
